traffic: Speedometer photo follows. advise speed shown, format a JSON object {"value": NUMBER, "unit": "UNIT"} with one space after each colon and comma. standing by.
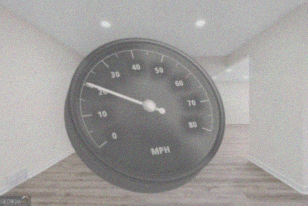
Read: {"value": 20, "unit": "mph"}
